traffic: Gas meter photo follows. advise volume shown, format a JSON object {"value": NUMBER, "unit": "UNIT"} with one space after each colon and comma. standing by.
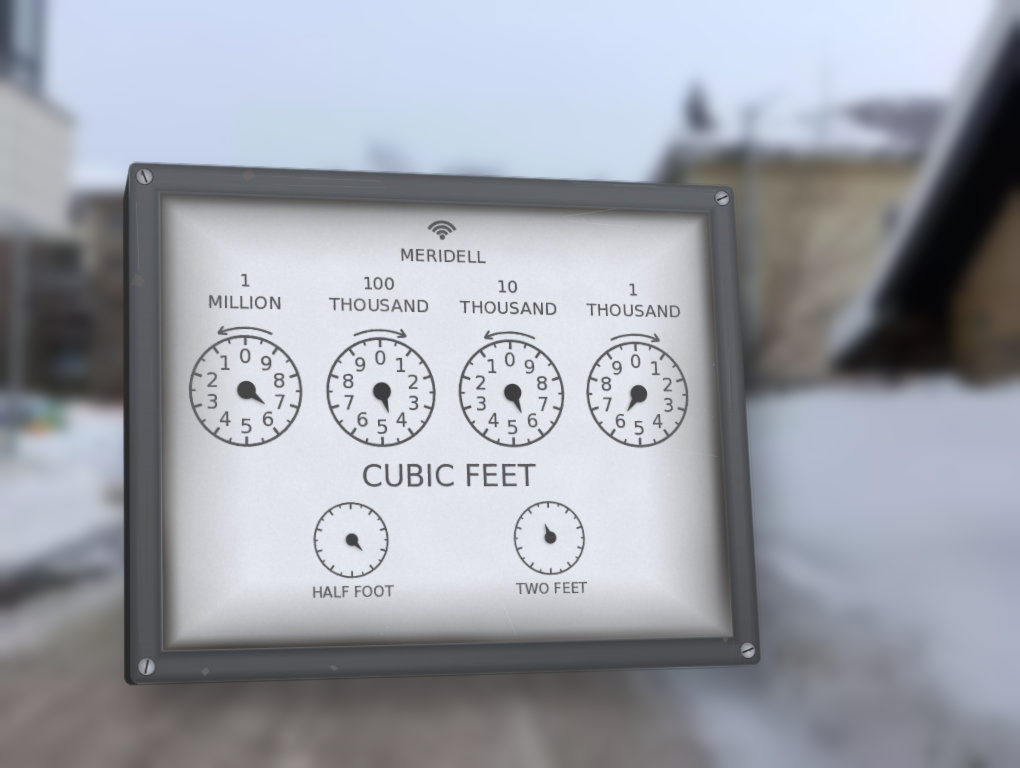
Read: {"value": 645600, "unit": "ft³"}
